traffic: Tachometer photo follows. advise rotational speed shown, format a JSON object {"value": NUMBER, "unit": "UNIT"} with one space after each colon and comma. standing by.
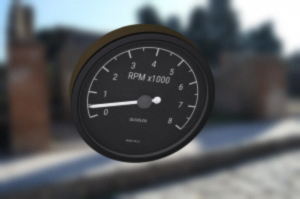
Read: {"value": 500, "unit": "rpm"}
